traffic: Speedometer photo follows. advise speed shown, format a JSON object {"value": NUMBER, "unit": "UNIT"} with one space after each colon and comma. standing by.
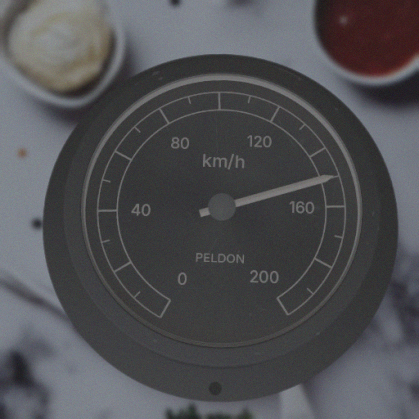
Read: {"value": 150, "unit": "km/h"}
